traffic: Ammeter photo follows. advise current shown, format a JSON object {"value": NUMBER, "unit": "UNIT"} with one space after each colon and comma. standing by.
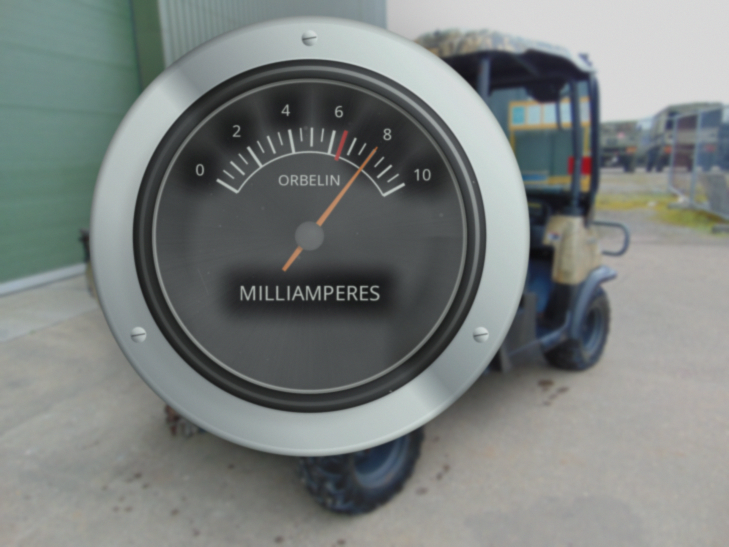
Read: {"value": 8, "unit": "mA"}
